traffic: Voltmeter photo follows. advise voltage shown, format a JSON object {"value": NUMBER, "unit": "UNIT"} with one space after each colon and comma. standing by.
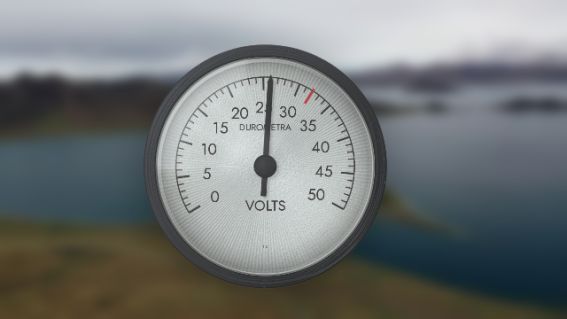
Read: {"value": 26, "unit": "V"}
